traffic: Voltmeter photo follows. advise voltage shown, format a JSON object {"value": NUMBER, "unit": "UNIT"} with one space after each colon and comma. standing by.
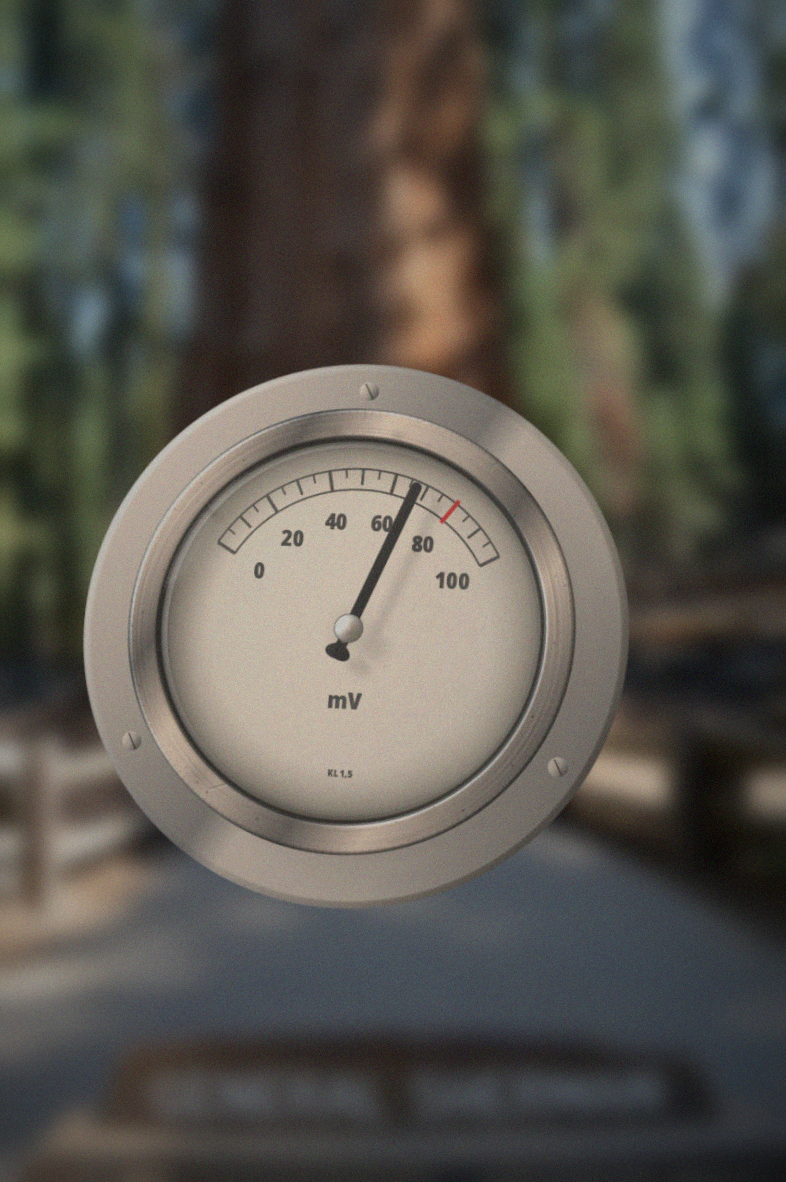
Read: {"value": 67.5, "unit": "mV"}
